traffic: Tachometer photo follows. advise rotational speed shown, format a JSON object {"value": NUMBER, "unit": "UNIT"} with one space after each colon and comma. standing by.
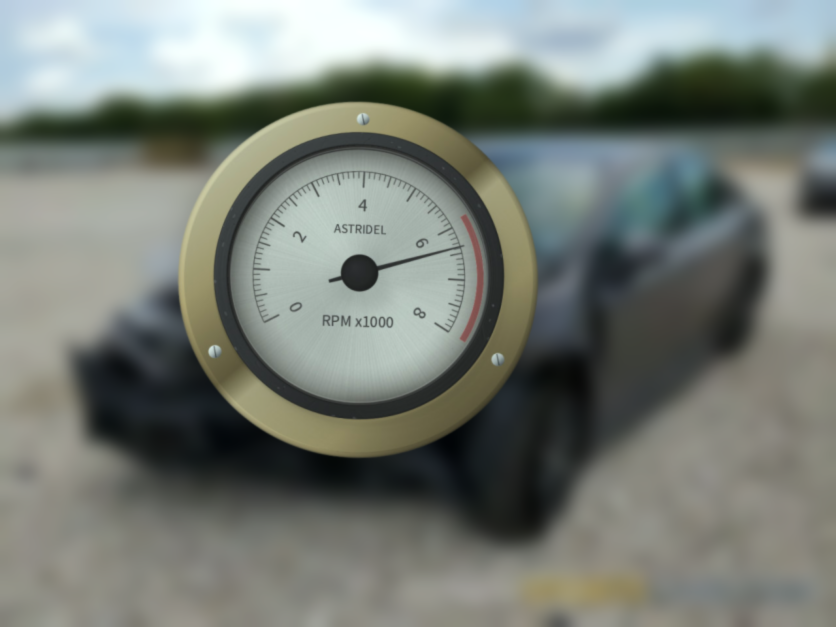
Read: {"value": 6400, "unit": "rpm"}
